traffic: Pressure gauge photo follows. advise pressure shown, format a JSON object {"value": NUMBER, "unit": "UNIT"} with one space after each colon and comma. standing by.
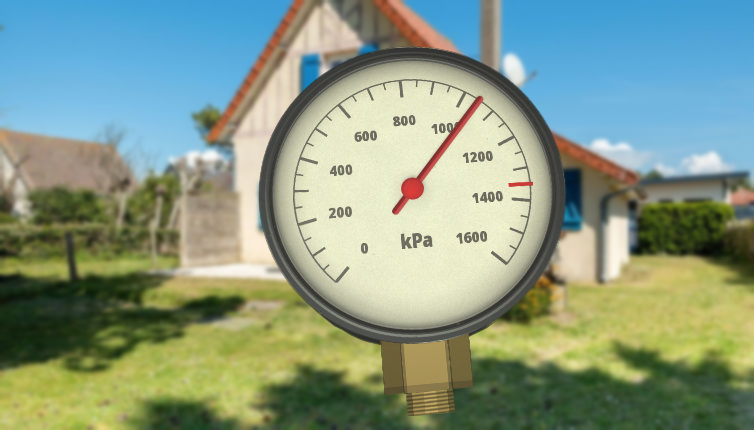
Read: {"value": 1050, "unit": "kPa"}
